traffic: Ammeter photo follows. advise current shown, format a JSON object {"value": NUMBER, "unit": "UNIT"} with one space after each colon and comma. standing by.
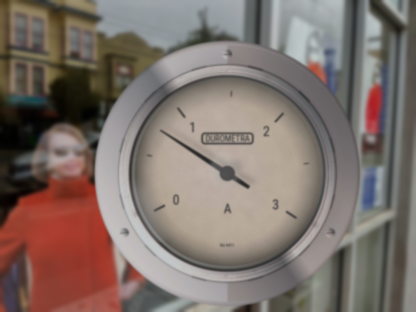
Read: {"value": 0.75, "unit": "A"}
